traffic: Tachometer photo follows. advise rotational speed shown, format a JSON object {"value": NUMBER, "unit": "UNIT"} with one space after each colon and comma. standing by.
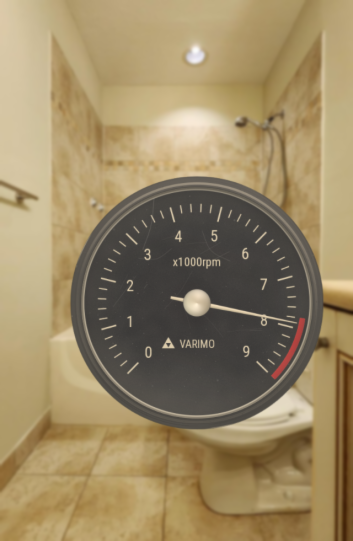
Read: {"value": 7900, "unit": "rpm"}
